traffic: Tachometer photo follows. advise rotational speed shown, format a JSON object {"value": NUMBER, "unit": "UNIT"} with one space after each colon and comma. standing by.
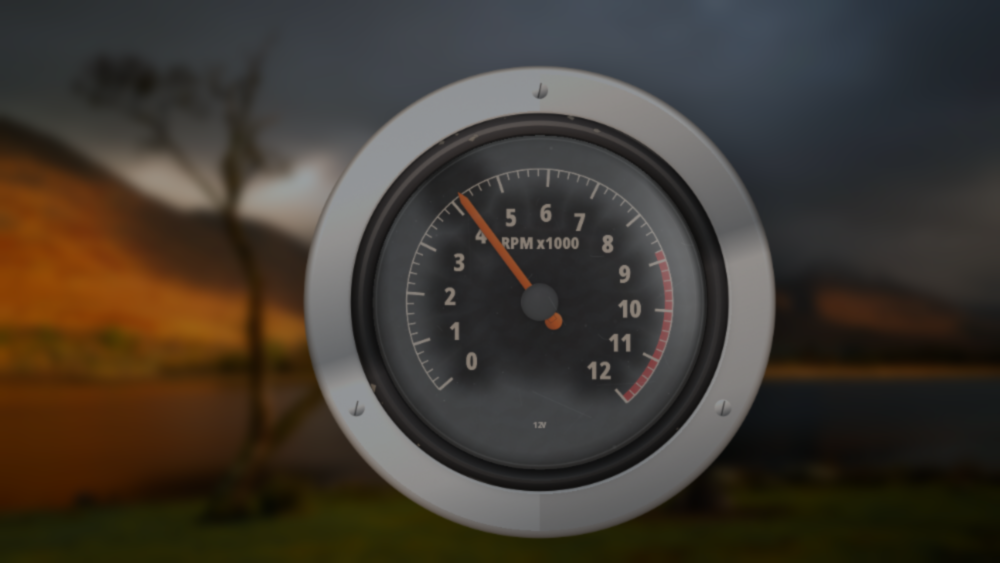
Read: {"value": 4200, "unit": "rpm"}
